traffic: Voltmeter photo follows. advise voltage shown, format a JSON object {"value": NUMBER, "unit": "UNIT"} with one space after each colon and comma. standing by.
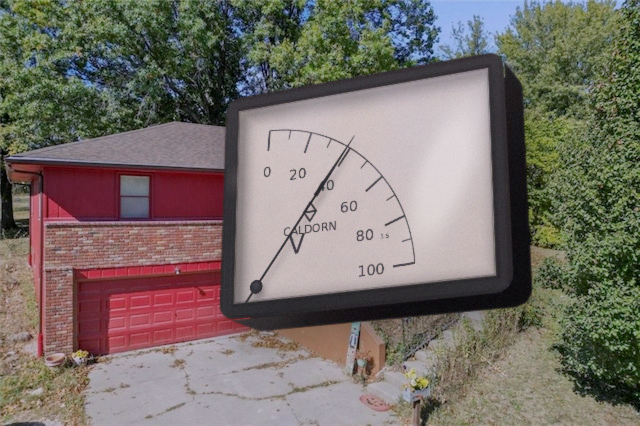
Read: {"value": 40, "unit": "V"}
